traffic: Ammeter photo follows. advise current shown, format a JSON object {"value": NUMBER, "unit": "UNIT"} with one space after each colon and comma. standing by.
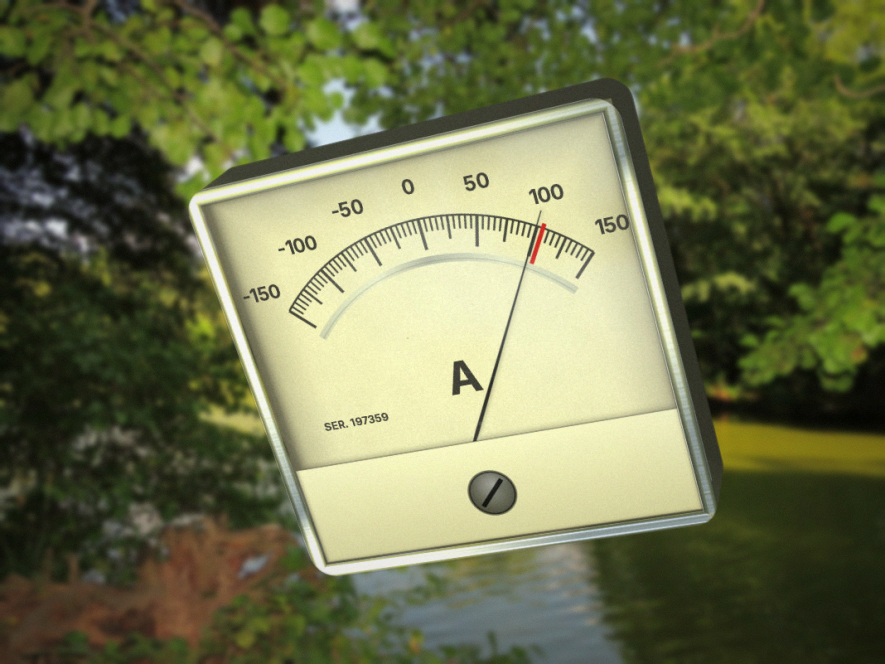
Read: {"value": 100, "unit": "A"}
